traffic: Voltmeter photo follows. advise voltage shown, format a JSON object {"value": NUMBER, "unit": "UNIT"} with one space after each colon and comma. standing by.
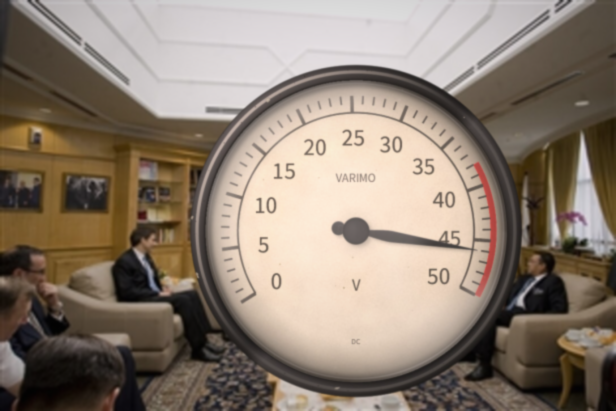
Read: {"value": 46, "unit": "V"}
